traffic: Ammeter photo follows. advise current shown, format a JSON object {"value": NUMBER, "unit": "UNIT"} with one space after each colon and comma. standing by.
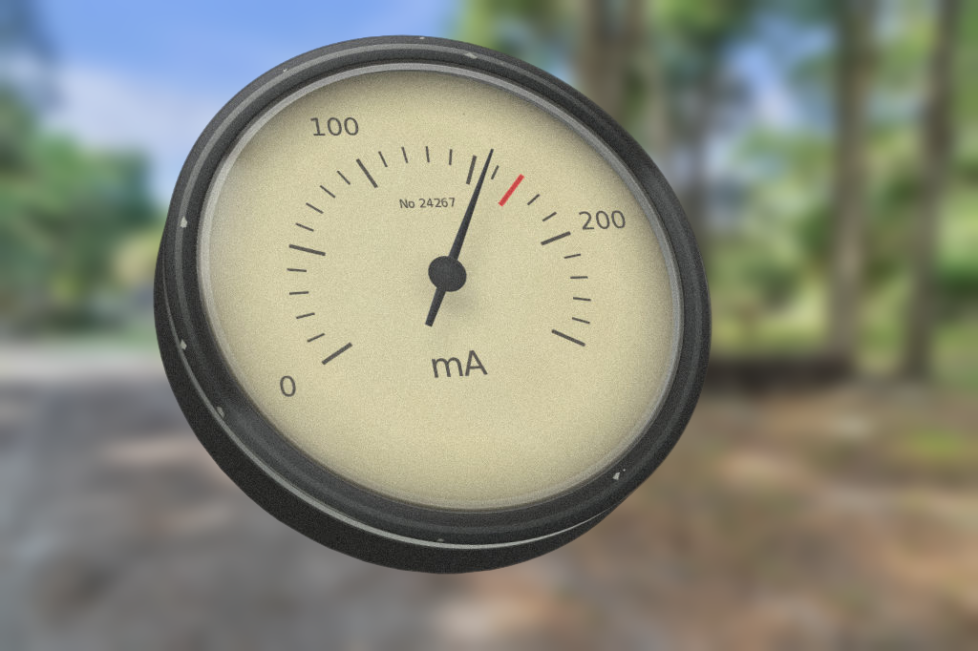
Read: {"value": 155, "unit": "mA"}
